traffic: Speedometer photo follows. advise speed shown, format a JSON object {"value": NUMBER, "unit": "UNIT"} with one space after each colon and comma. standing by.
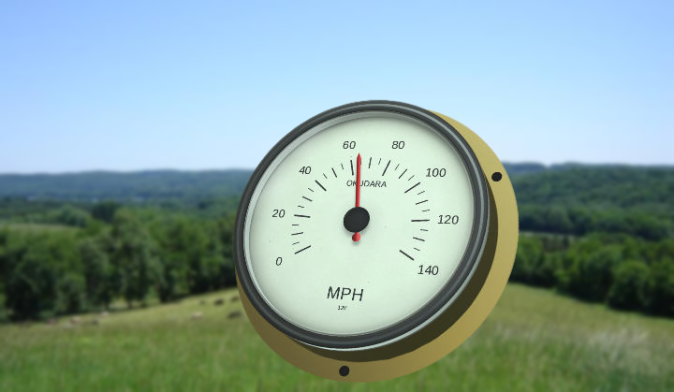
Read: {"value": 65, "unit": "mph"}
